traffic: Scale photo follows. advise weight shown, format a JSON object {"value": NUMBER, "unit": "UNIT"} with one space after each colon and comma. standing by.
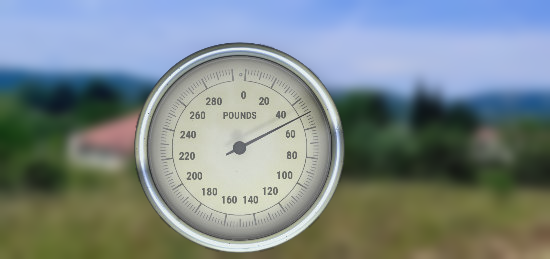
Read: {"value": 50, "unit": "lb"}
